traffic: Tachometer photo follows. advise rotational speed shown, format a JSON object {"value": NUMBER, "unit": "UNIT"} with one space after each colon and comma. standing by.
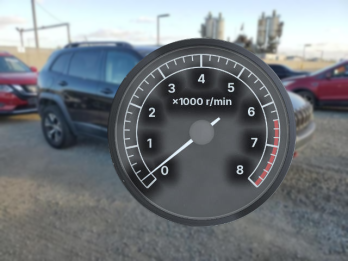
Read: {"value": 200, "unit": "rpm"}
